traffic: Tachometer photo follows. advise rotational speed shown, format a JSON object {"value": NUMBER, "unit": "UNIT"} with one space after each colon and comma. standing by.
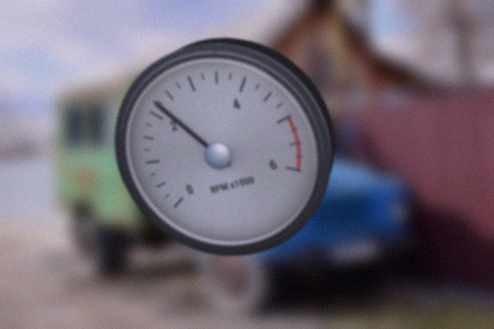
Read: {"value": 2250, "unit": "rpm"}
